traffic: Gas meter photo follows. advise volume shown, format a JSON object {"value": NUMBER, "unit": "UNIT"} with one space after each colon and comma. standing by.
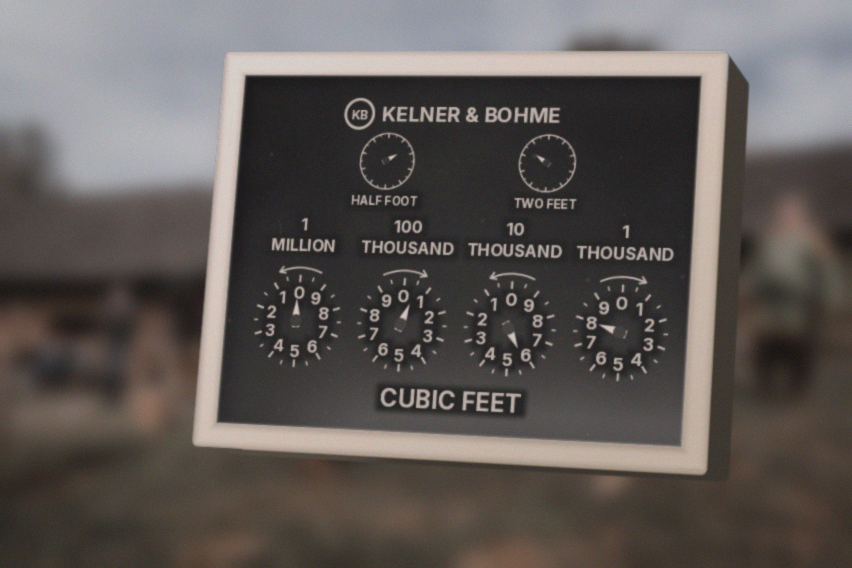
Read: {"value": 5800, "unit": "ft³"}
